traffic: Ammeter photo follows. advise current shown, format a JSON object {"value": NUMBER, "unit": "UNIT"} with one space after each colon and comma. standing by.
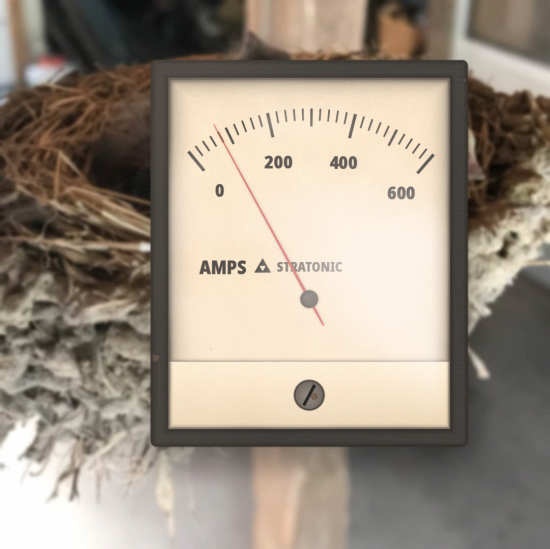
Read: {"value": 80, "unit": "A"}
